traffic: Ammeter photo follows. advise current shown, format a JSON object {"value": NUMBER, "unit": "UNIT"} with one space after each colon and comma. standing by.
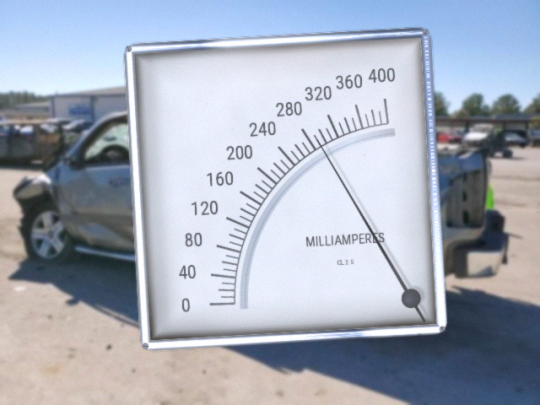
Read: {"value": 290, "unit": "mA"}
